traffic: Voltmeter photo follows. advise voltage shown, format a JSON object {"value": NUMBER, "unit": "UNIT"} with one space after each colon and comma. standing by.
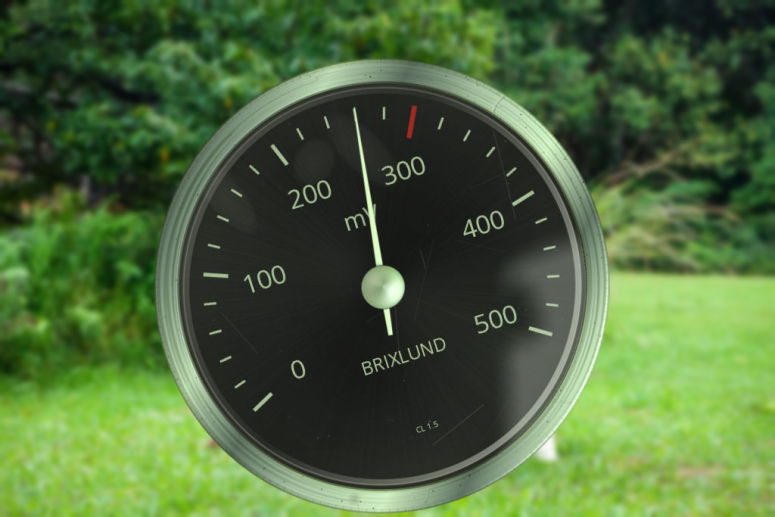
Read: {"value": 260, "unit": "mV"}
